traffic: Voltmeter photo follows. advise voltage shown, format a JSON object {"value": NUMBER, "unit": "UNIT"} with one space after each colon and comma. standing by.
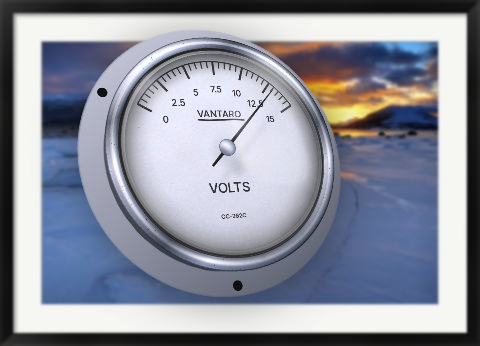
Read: {"value": 13, "unit": "V"}
